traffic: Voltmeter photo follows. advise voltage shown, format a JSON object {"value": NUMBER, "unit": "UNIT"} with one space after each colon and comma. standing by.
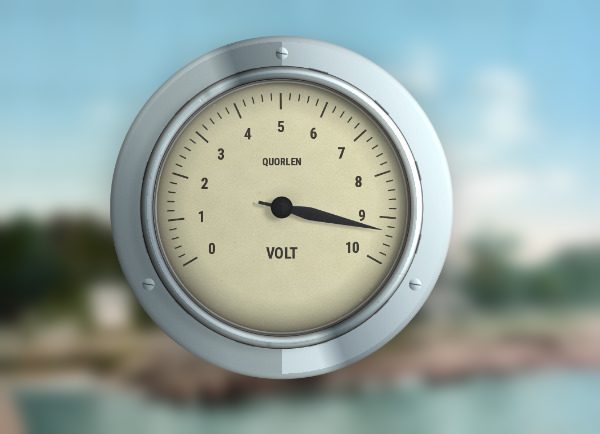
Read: {"value": 9.3, "unit": "V"}
